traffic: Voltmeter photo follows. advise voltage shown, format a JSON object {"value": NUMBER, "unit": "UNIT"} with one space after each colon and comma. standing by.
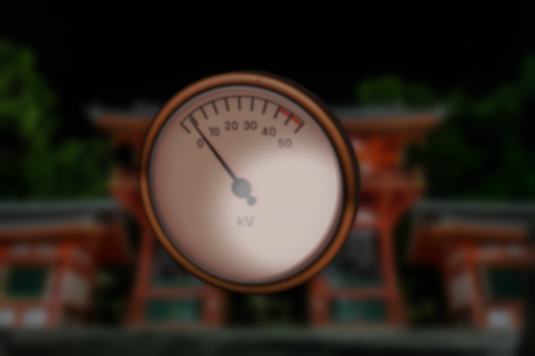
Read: {"value": 5, "unit": "kV"}
